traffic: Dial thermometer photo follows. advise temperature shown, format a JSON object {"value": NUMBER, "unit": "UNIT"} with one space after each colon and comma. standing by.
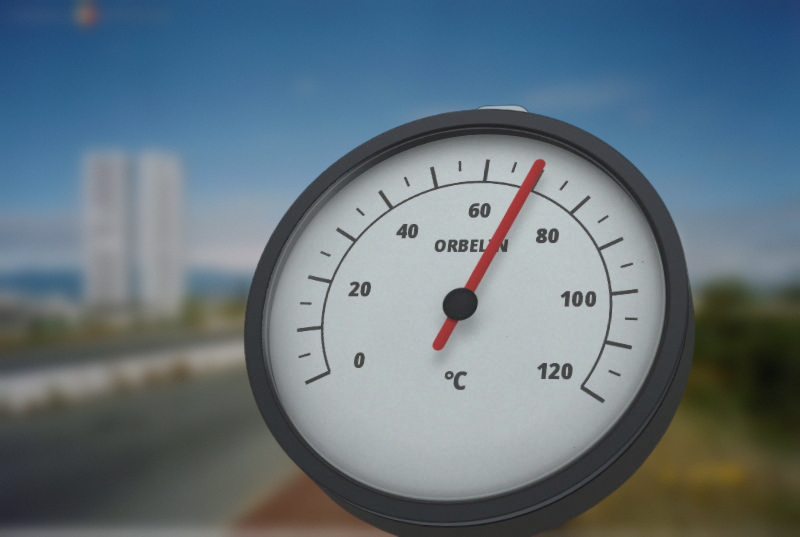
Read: {"value": 70, "unit": "°C"}
